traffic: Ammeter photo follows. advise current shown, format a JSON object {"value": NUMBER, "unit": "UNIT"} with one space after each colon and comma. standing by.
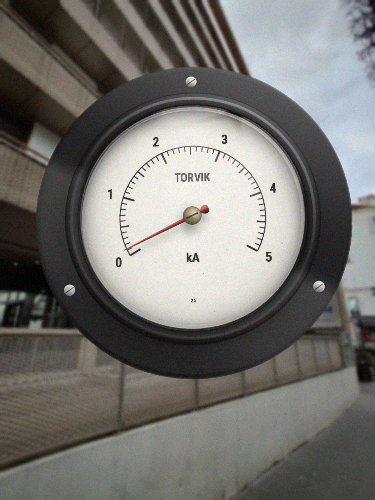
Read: {"value": 0.1, "unit": "kA"}
